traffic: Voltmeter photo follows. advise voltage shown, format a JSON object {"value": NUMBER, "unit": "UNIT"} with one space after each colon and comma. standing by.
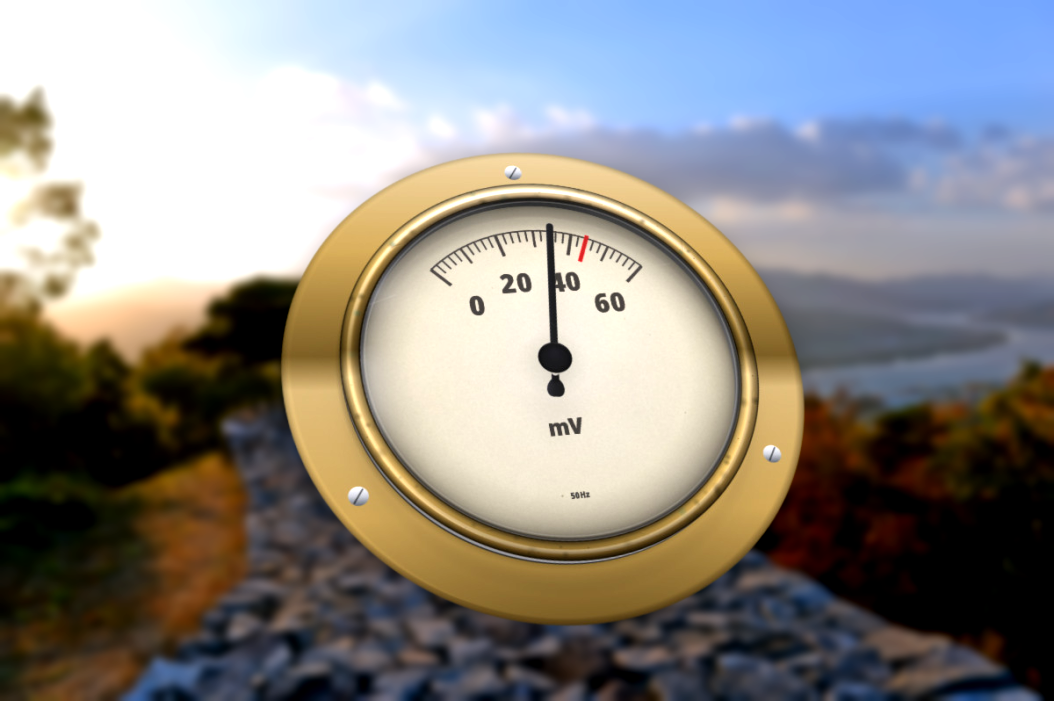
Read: {"value": 34, "unit": "mV"}
